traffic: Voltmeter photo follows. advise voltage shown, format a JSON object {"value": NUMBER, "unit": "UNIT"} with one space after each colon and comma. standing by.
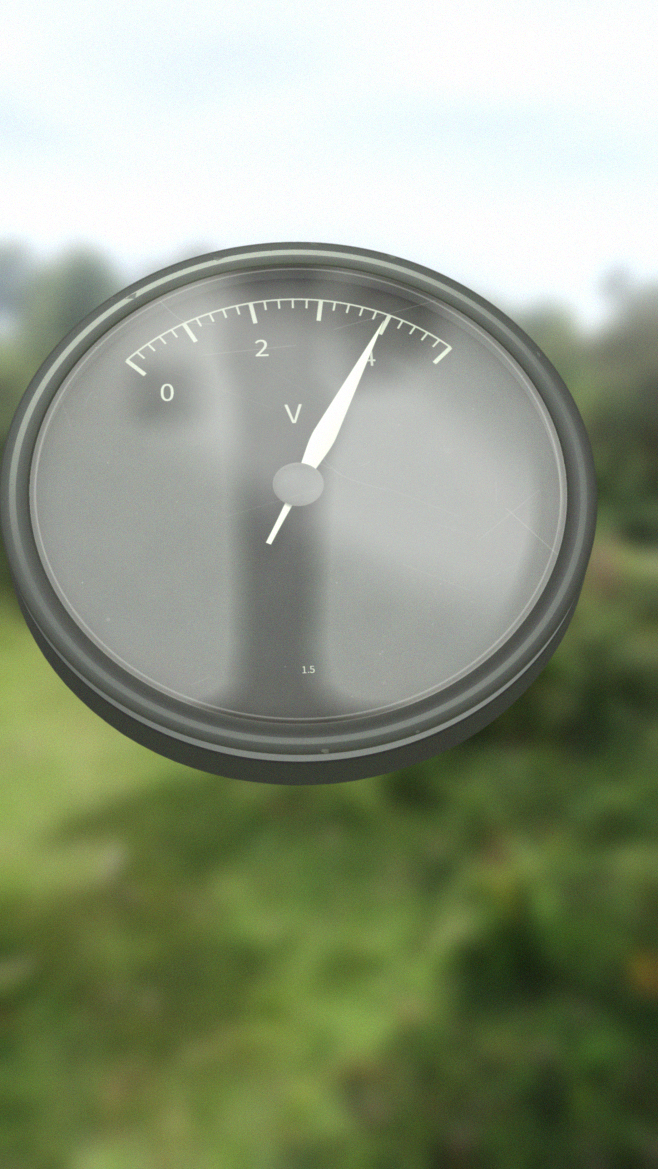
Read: {"value": 4, "unit": "V"}
